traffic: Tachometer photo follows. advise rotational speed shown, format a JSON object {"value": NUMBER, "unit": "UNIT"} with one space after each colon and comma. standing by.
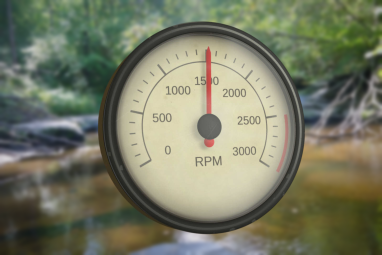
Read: {"value": 1500, "unit": "rpm"}
